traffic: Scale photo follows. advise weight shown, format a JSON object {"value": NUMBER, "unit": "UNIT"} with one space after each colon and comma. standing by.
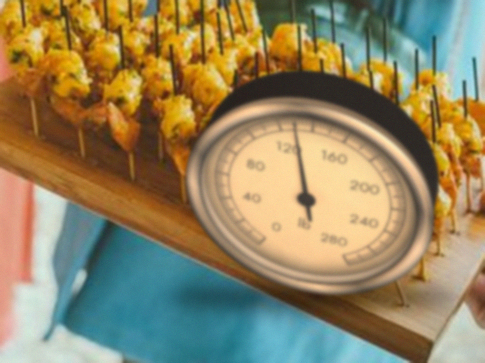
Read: {"value": 130, "unit": "lb"}
